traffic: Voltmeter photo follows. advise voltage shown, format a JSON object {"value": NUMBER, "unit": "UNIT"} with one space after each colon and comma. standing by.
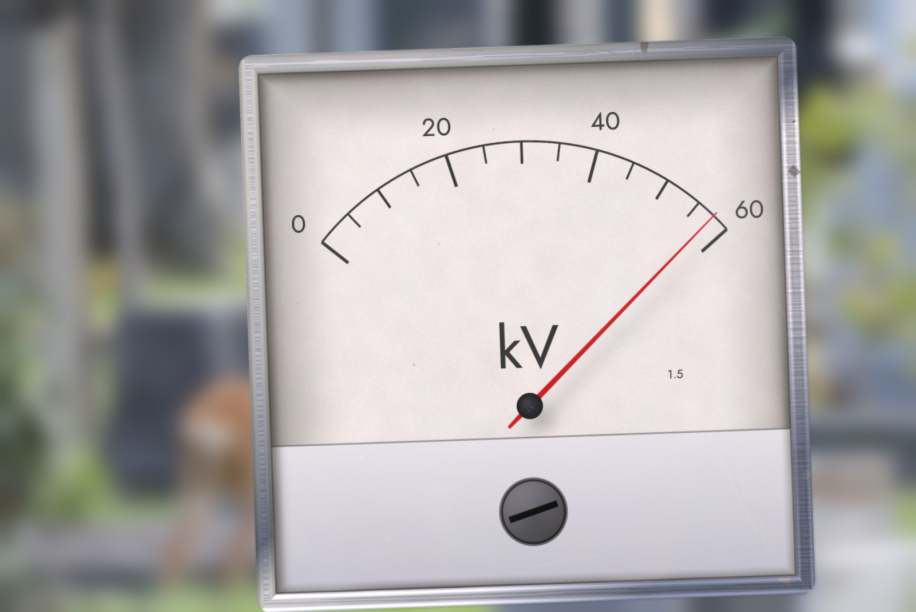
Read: {"value": 57.5, "unit": "kV"}
